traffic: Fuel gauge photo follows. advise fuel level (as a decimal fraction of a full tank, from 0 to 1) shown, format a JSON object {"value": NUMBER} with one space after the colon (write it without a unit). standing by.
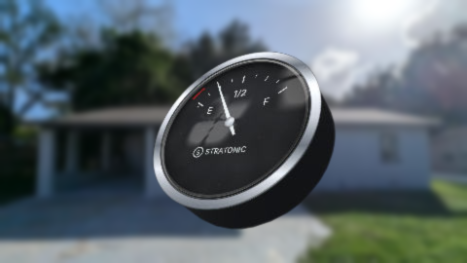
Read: {"value": 0.25}
